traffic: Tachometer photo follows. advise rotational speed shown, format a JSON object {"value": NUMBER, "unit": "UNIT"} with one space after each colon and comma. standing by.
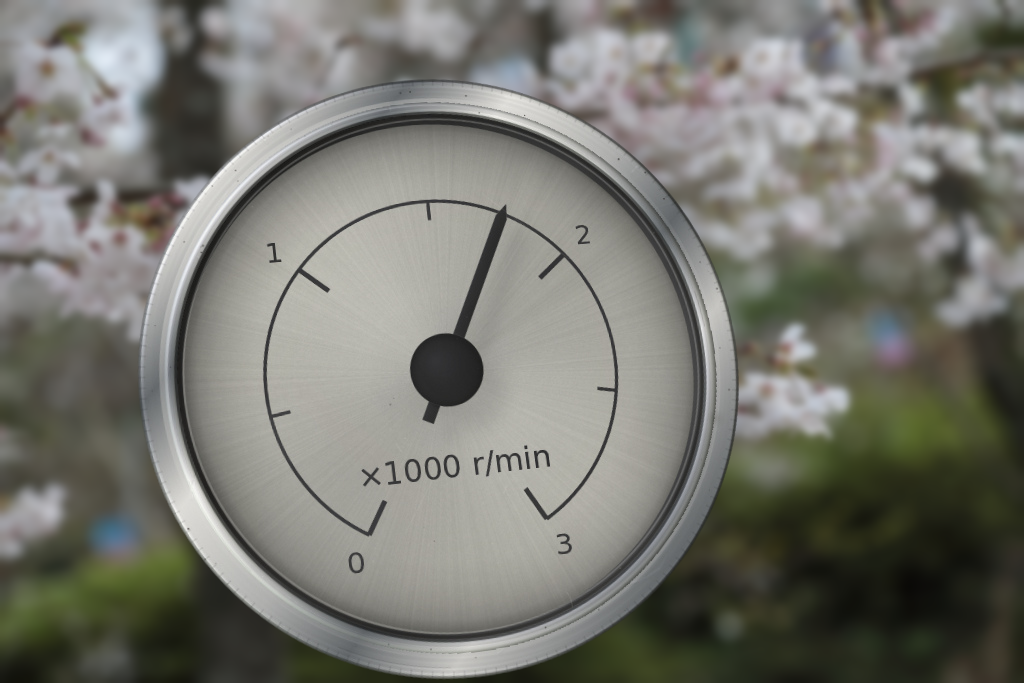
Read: {"value": 1750, "unit": "rpm"}
